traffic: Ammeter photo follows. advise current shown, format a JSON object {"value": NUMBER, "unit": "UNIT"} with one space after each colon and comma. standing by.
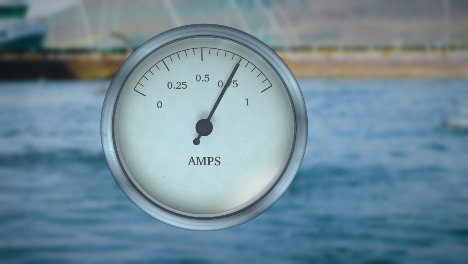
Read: {"value": 0.75, "unit": "A"}
